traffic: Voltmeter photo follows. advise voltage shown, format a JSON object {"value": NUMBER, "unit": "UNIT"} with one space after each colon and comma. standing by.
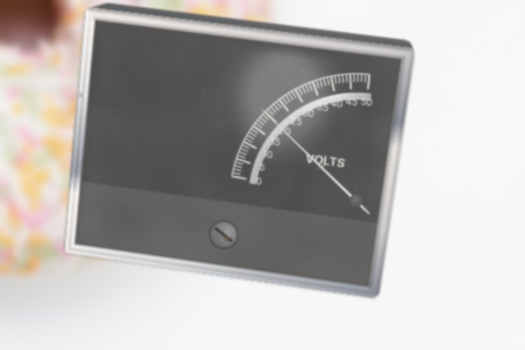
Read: {"value": 20, "unit": "V"}
